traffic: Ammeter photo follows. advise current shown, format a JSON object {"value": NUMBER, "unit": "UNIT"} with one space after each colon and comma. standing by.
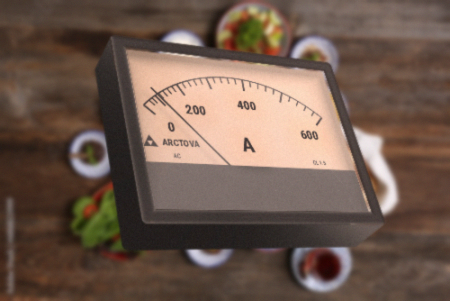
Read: {"value": 100, "unit": "A"}
